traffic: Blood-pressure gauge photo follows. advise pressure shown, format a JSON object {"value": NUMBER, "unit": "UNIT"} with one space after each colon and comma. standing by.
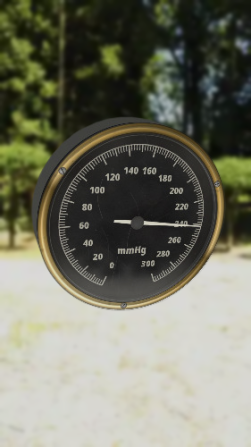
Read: {"value": 240, "unit": "mmHg"}
